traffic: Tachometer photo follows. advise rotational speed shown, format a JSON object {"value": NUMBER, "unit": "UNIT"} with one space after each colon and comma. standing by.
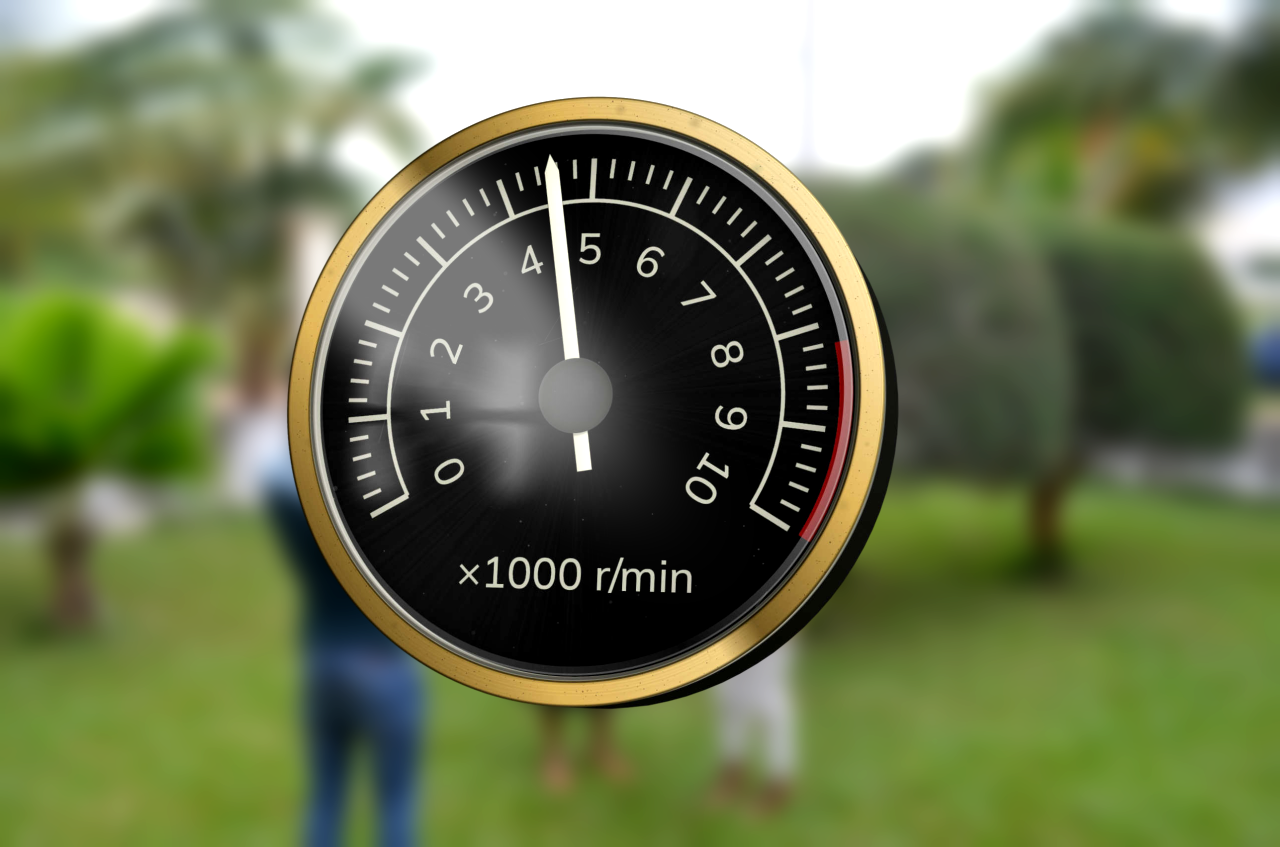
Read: {"value": 4600, "unit": "rpm"}
